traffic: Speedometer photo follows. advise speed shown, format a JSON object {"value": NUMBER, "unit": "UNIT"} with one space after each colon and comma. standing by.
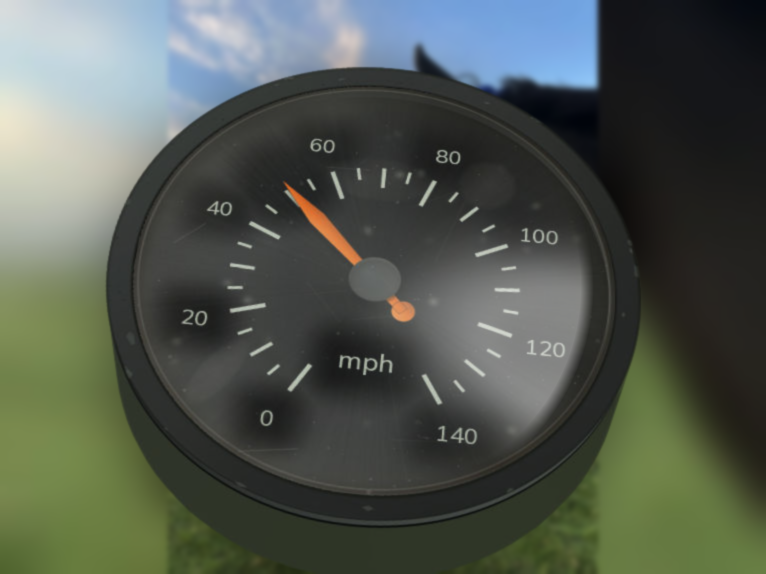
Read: {"value": 50, "unit": "mph"}
